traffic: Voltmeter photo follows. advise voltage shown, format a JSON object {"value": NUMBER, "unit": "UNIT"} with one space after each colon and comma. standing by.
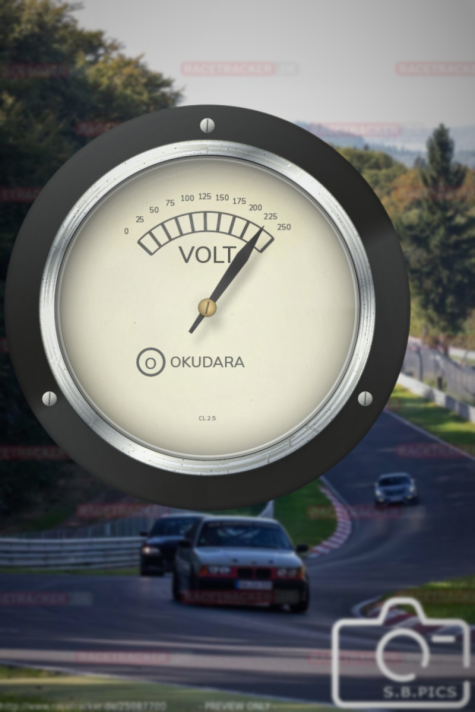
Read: {"value": 225, "unit": "V"}
